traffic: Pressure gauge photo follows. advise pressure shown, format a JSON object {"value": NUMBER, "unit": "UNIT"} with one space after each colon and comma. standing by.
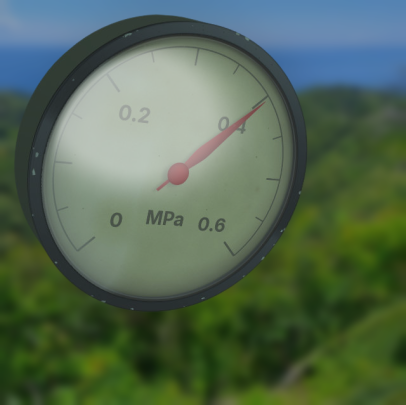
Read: {"value": 0.4, "unit": "MPa"}
